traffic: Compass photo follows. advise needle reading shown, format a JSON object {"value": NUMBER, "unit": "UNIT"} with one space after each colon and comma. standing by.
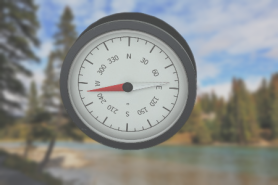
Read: {"value": 260, "unit": "°"}
